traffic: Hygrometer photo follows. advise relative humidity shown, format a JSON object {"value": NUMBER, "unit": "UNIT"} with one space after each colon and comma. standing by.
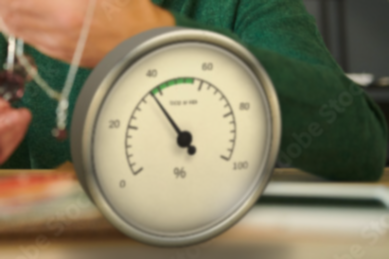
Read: {"value": 36, "unit": "%"}
